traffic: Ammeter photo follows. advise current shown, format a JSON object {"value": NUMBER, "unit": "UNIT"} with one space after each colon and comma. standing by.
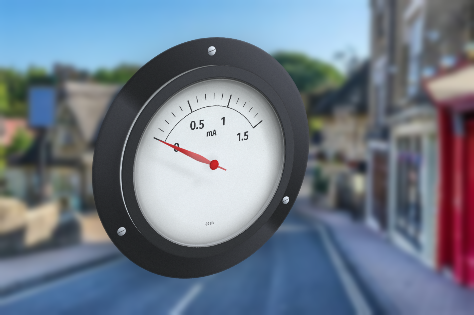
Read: {"value": 0, "unit": "mA"}
